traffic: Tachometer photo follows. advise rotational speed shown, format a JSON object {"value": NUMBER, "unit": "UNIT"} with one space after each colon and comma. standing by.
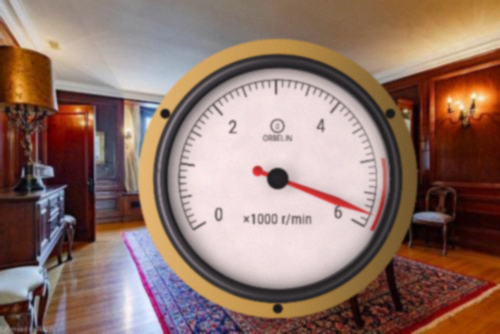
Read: {"value": 5800, "unit": "rpm"}
